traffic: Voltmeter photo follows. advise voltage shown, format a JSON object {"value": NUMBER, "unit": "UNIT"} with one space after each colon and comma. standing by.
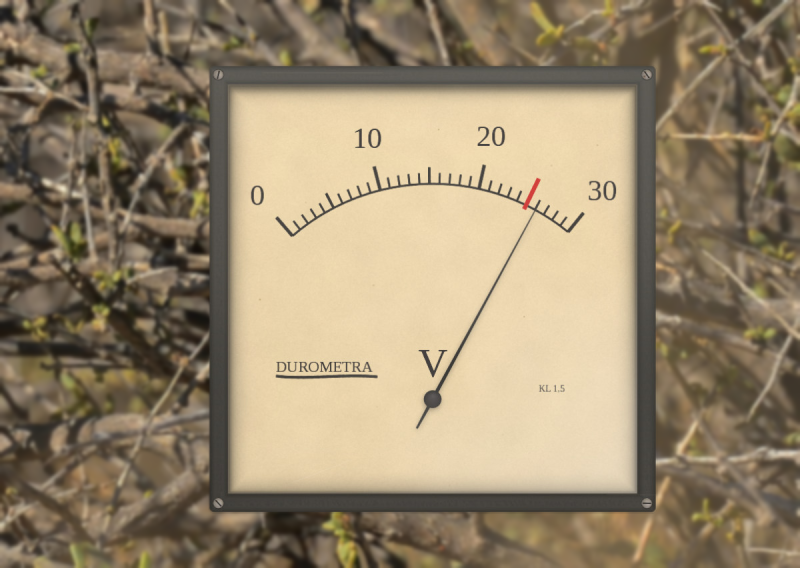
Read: {"value": 26, "unit": "V"}
